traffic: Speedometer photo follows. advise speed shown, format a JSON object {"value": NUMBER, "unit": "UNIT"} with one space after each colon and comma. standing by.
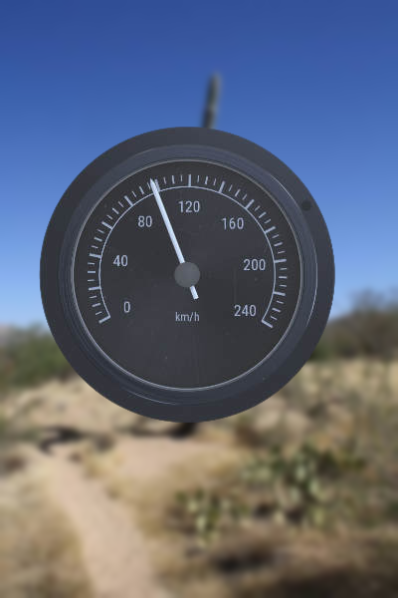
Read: {"value": 97.5, "unit": "km/h"}
